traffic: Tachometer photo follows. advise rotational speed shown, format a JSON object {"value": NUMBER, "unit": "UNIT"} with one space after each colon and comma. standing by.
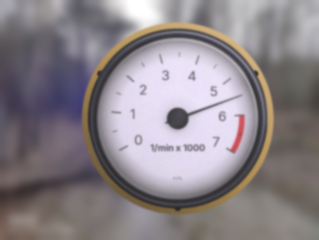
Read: {"value": 5500, "unit": "rpm"}
